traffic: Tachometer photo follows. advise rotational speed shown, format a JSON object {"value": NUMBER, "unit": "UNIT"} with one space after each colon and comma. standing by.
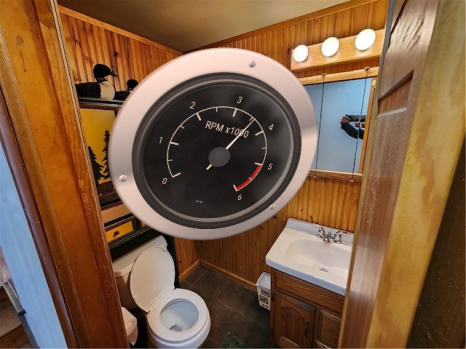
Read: {"value": 3500, "unit": "rpm"}
